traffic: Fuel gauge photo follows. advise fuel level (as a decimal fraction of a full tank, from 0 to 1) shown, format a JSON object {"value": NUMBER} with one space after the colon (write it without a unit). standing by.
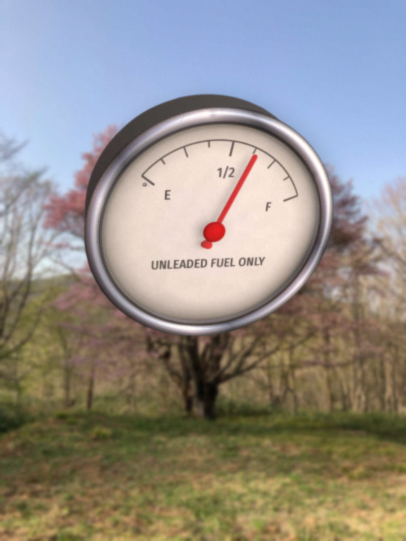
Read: {"value": 0.625}
